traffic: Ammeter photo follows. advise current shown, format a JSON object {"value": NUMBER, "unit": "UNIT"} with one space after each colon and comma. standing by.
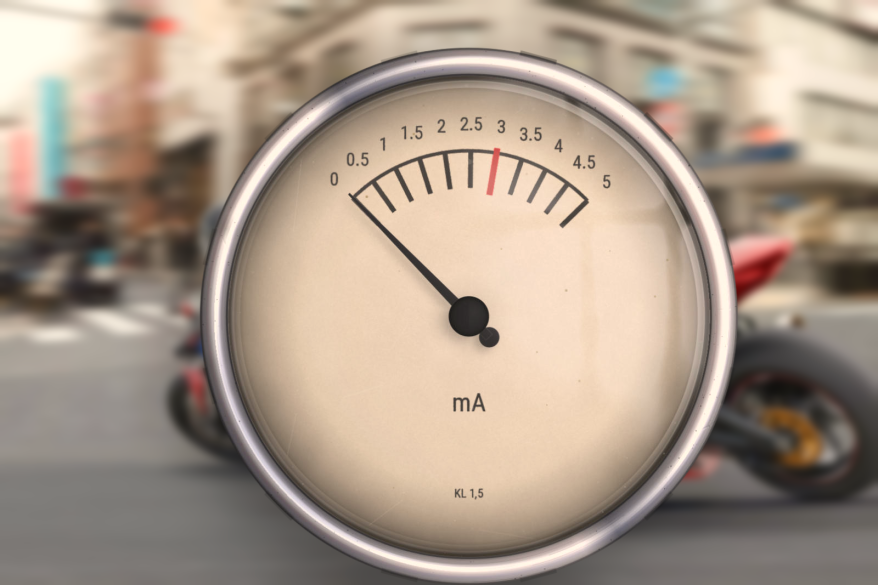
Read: {"value": 0, "unit": "mA"}
